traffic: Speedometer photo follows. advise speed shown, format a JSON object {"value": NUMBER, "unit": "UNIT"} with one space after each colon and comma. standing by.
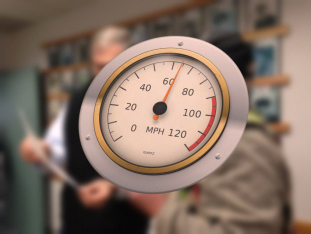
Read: {"value": 65, "unit": "mph"}
